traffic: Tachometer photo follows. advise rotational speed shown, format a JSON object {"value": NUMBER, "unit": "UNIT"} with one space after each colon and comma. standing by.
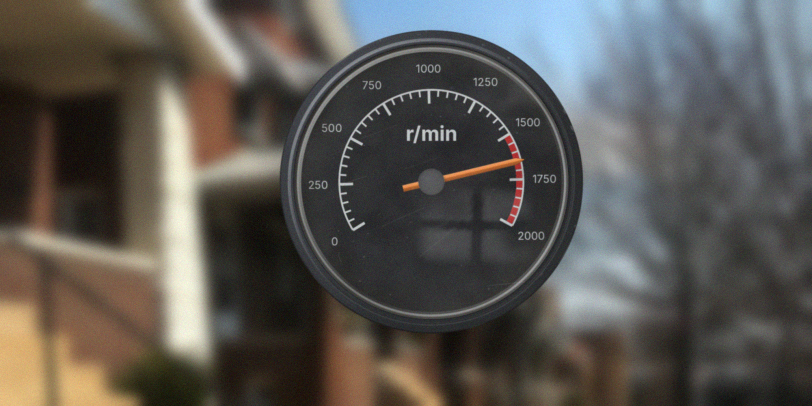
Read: {"value": 1650, "unit": "rpm"}
